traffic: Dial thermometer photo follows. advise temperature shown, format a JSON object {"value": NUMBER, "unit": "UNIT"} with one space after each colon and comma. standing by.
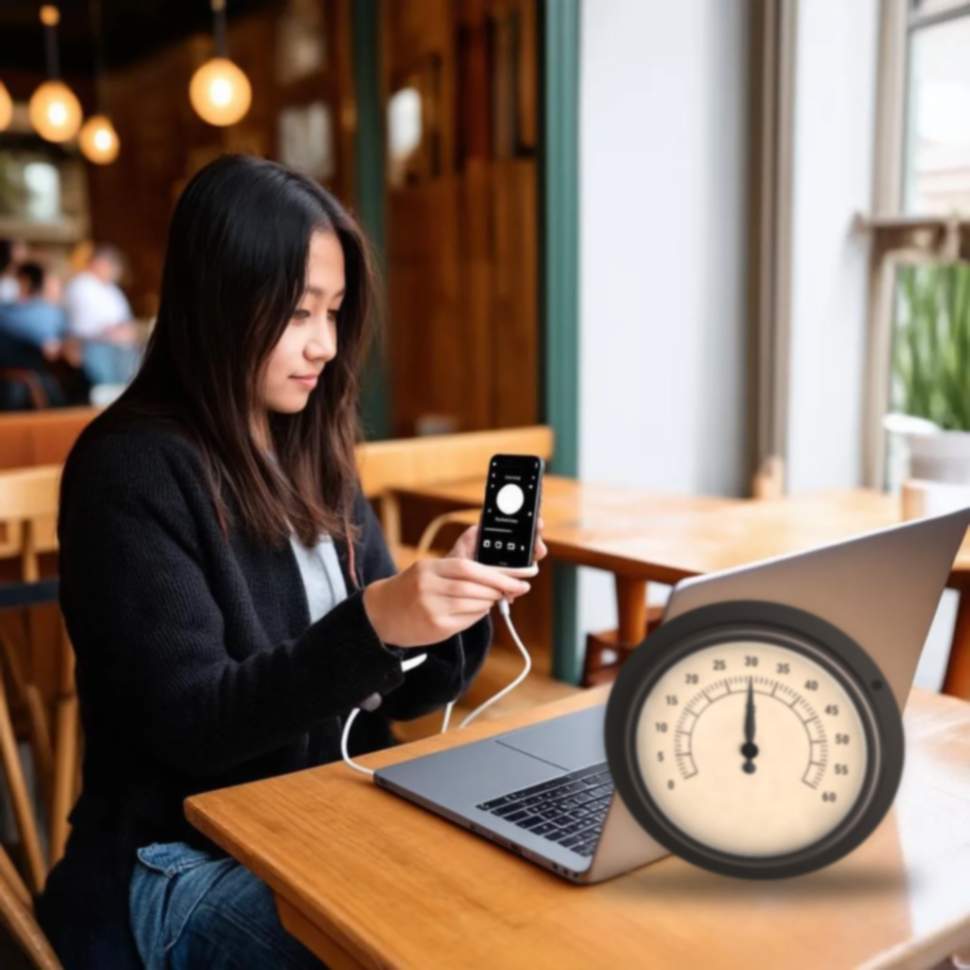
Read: {"value": 30, "unit": "°C"}
